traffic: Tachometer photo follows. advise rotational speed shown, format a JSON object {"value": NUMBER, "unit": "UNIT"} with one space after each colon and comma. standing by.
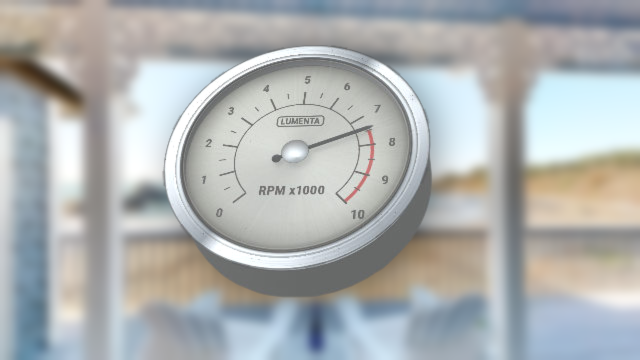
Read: {"value": 7500, "unit": "rpm"}
